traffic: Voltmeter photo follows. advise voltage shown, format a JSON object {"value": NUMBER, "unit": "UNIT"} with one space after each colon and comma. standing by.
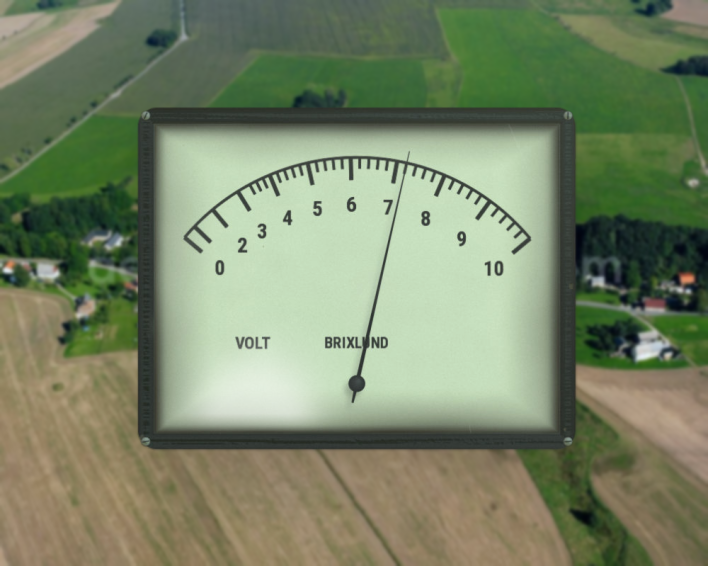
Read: {"value": 7.2, "unit": "V"}
